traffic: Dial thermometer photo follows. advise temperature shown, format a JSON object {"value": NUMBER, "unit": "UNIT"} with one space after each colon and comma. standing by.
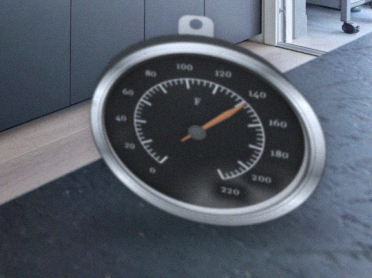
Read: {"value": 140, "unit": "°F"}
